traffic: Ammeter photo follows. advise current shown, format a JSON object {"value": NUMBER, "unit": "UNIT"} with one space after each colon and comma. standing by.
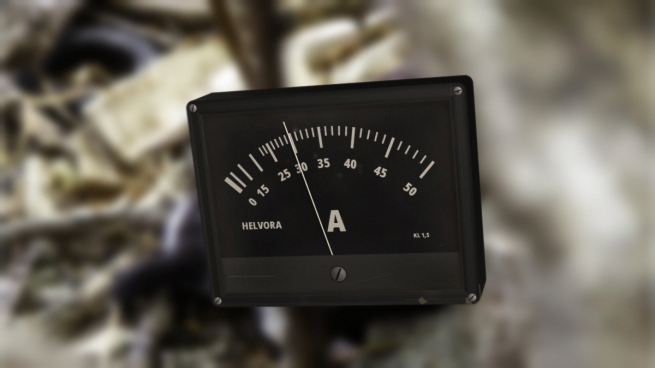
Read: {"value": 30, "unit": "A"}
